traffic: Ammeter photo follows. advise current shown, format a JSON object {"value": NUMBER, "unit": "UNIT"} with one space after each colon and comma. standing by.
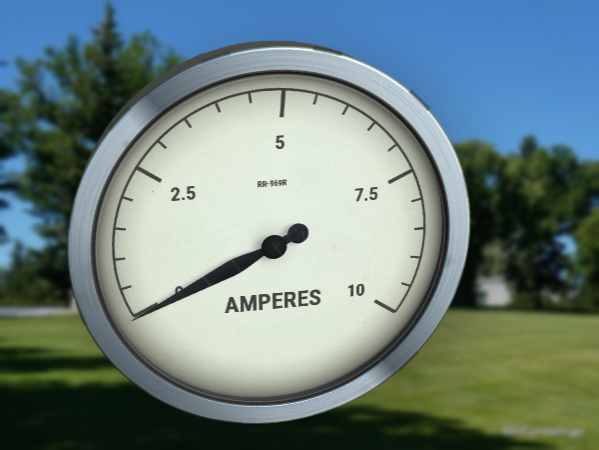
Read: {"value": 0, "unit": "A"}
